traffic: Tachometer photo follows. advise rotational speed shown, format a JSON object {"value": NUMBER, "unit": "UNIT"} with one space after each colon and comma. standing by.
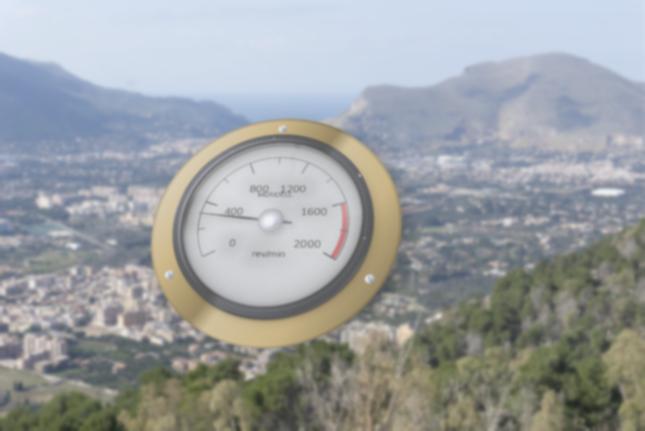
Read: {"value": 300, "unit": "rpm"}
